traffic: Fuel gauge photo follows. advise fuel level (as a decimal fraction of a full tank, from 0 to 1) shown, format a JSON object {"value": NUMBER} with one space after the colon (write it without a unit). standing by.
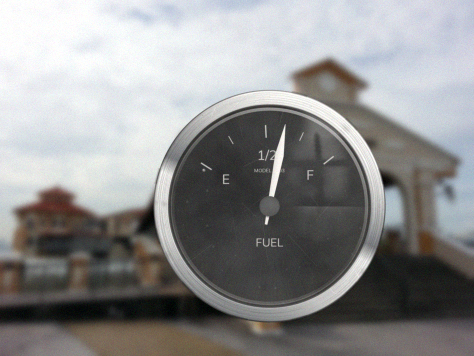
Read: {"value": 0.625}
